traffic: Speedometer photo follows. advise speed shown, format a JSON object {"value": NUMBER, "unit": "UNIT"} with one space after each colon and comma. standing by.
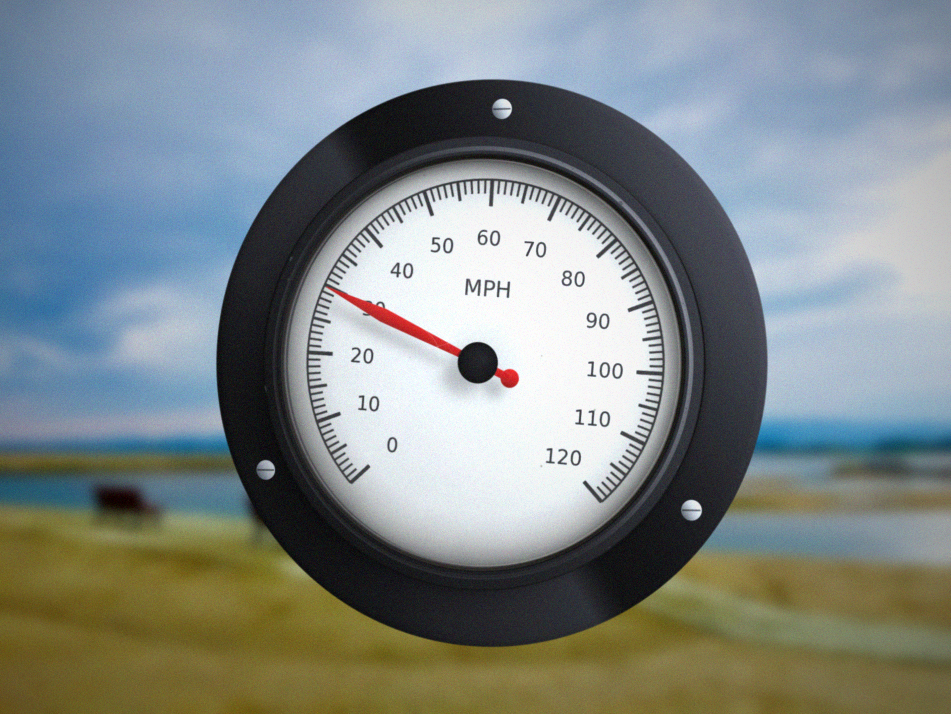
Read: {"value": 30, "unit": "mph"}
